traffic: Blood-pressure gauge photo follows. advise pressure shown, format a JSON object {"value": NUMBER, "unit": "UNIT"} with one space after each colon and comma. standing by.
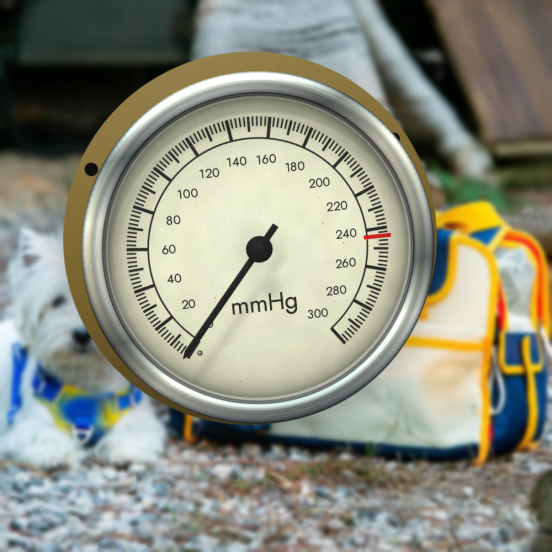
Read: {"value": 2, "unit": "mmHg"}
